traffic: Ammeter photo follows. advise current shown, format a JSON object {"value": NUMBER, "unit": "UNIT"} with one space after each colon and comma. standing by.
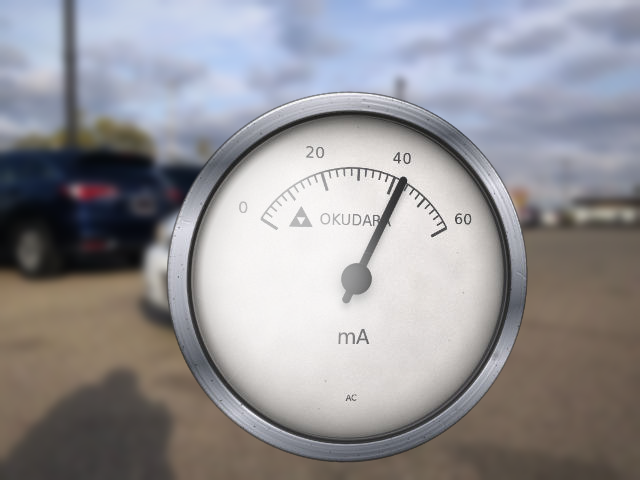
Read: {"value": 42, "unit": "mA"}
